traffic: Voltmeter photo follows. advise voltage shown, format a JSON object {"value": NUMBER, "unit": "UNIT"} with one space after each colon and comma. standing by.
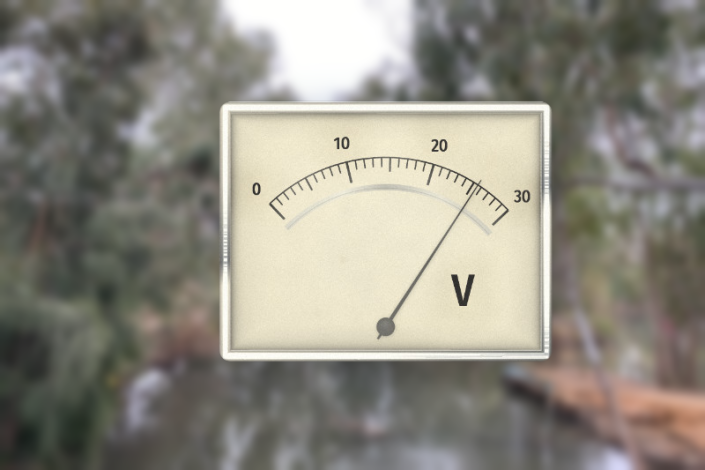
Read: {"value": 25.5, "unit": "V"}
